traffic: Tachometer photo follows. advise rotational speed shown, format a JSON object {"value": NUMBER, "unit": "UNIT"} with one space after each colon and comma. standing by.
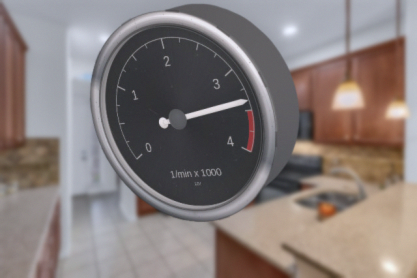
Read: {"value": 3375, "unit": "rpm"}
